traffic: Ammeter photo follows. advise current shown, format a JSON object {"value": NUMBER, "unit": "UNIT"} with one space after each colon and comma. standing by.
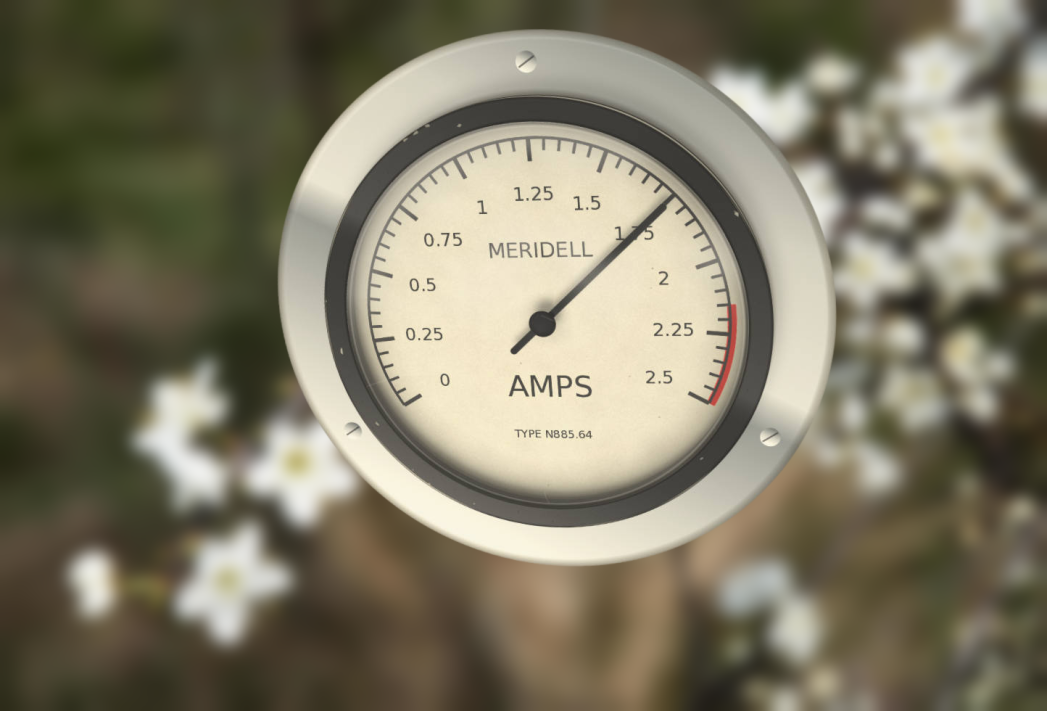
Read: {"value": 1.75, "unit": "A"}
